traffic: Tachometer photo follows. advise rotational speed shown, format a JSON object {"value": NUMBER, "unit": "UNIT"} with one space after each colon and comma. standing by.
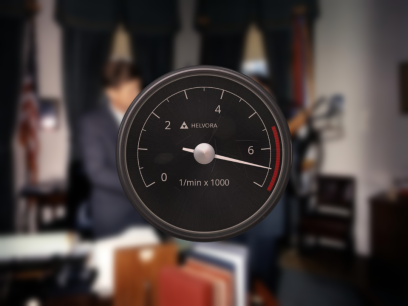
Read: {"value": 6500, "unit": "rpm"}
